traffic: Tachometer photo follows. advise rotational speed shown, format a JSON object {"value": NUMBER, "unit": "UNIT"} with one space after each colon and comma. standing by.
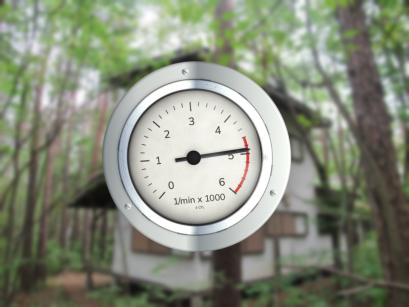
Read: {"value": 4900, "unit": "rpm"}
